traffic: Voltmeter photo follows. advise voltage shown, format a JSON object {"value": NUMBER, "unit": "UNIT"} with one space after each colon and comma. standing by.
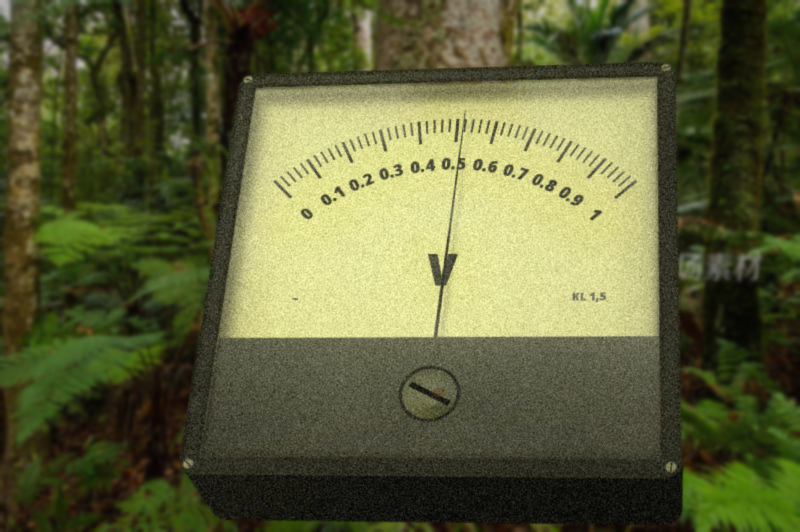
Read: {"value": 0.52, "unit": "V"}
